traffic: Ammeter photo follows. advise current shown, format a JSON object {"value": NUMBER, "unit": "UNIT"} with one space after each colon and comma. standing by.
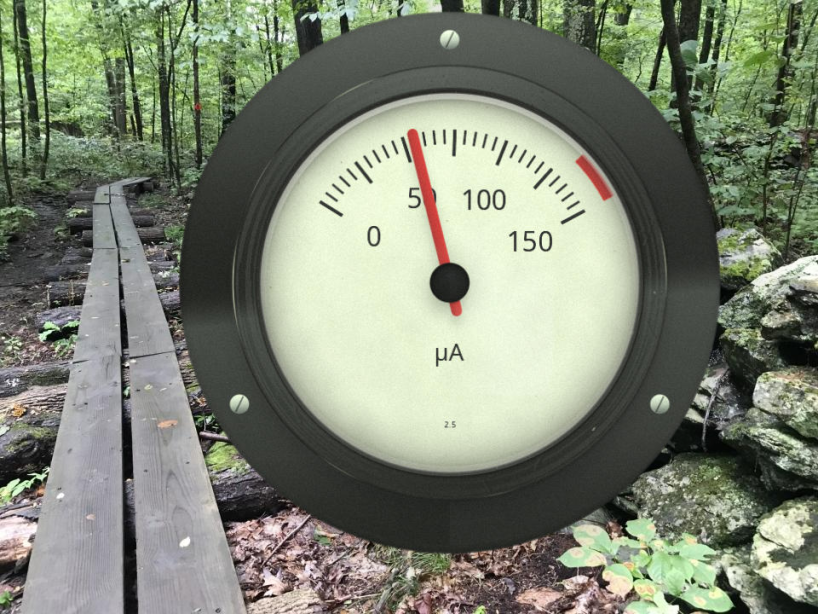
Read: {"value": 55, "unit": "µA"}
